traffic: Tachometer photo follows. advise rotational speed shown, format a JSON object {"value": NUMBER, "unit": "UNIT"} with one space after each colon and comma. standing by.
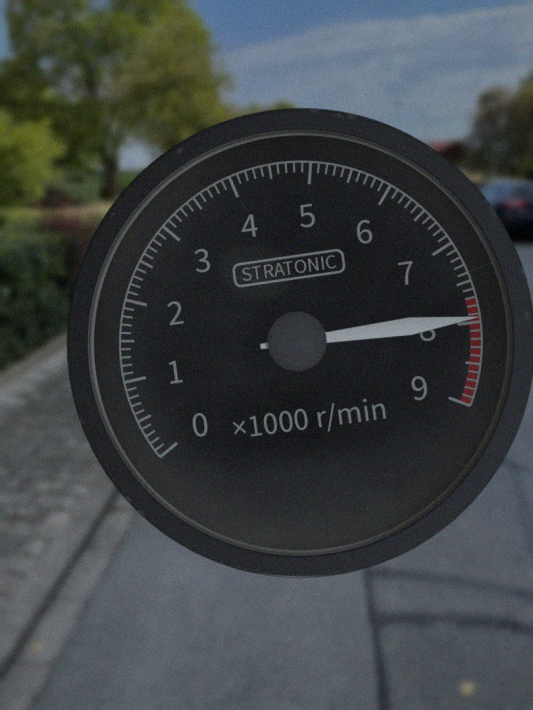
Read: {"value": 7950, "unit": "rpm"}
